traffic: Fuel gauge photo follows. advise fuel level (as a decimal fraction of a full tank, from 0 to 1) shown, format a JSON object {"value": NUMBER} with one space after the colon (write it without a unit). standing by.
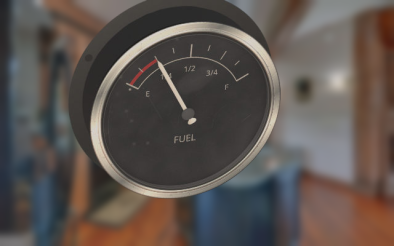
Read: {"value": 0.25}
